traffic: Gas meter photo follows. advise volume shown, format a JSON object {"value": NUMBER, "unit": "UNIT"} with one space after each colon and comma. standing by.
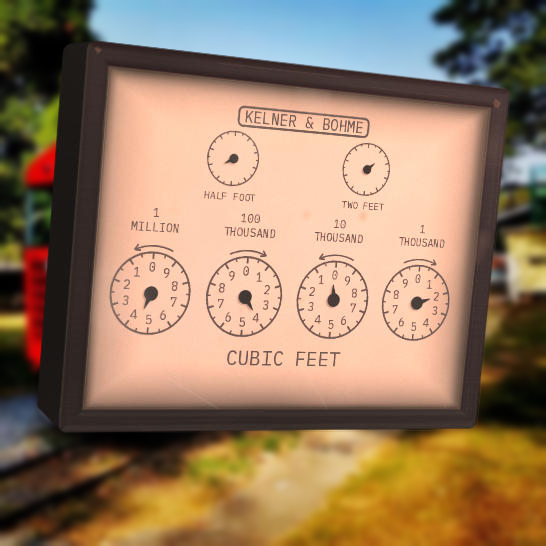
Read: {"value": 440200, "unit": "ft³"}
